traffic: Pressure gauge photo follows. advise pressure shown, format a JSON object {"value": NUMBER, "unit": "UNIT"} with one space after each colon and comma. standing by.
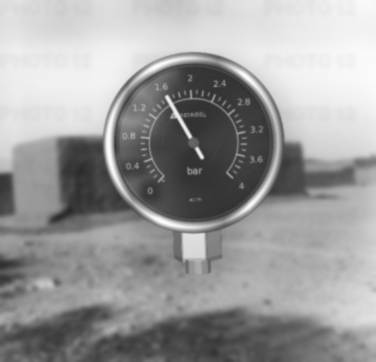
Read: {"value": 1.6, "unit": "bar"}
